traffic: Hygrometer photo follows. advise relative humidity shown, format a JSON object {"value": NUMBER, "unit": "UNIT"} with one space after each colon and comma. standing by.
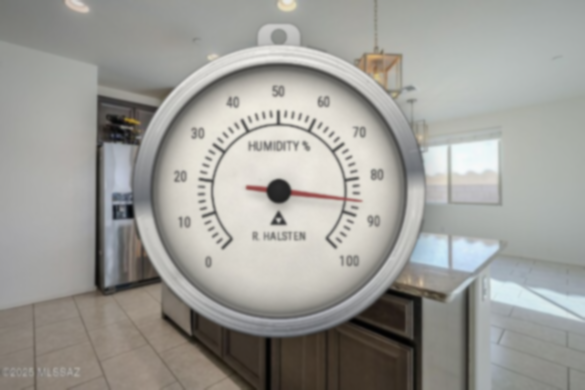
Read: {"value": 86, "unit": "%"}
